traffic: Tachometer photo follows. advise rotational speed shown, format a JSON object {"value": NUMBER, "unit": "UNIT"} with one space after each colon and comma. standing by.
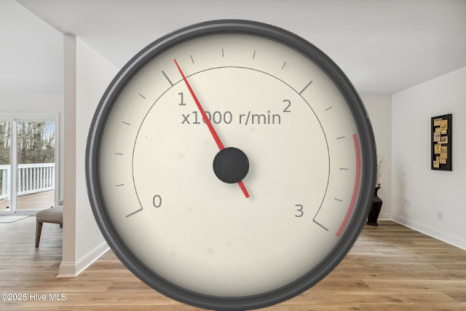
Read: {"value": 1100, "unit": "rpm"}
